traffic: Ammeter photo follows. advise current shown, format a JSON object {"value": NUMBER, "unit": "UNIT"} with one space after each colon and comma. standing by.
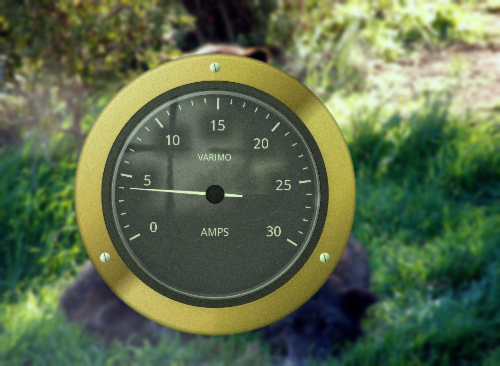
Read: {"value": 4, "unit": "A"}
